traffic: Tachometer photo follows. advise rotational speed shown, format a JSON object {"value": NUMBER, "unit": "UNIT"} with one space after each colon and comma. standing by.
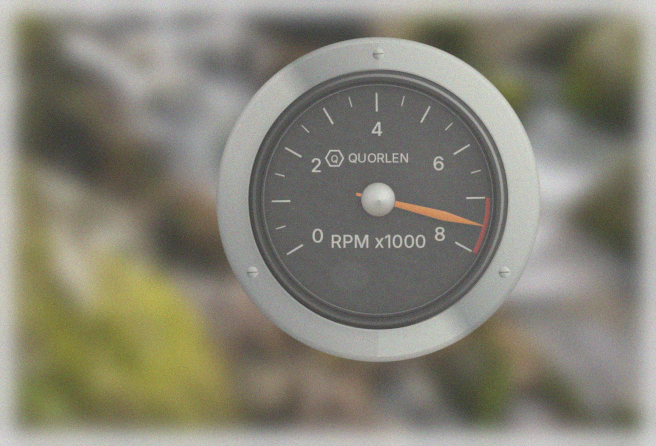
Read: {"value": 7500, "unit": "rpm"}
